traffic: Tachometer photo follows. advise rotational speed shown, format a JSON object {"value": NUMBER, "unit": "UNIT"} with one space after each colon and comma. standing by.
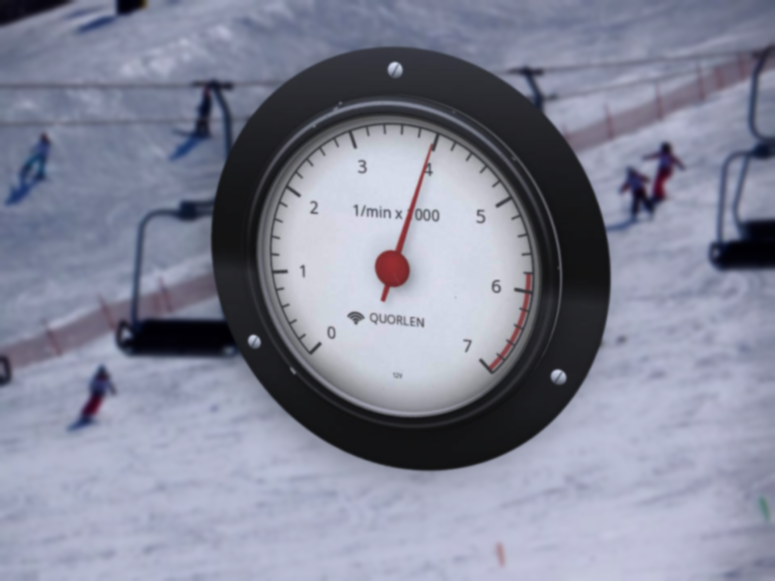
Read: {"value": 4000, "unit": "rpm"}
